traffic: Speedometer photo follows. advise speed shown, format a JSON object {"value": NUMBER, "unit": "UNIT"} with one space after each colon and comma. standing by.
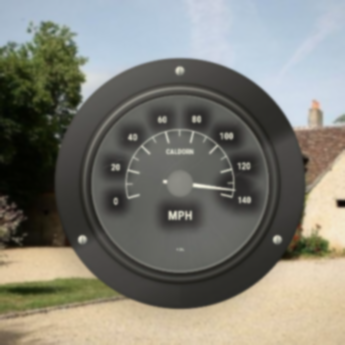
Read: {"value": 135, "unit": "mph"}
